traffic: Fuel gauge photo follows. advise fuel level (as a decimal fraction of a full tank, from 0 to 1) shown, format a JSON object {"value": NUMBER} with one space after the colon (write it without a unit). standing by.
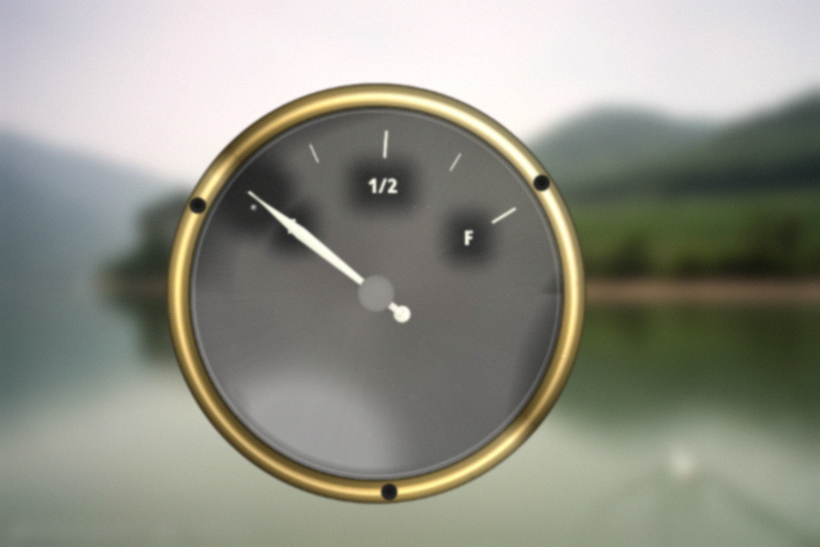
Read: {"value": 0}
